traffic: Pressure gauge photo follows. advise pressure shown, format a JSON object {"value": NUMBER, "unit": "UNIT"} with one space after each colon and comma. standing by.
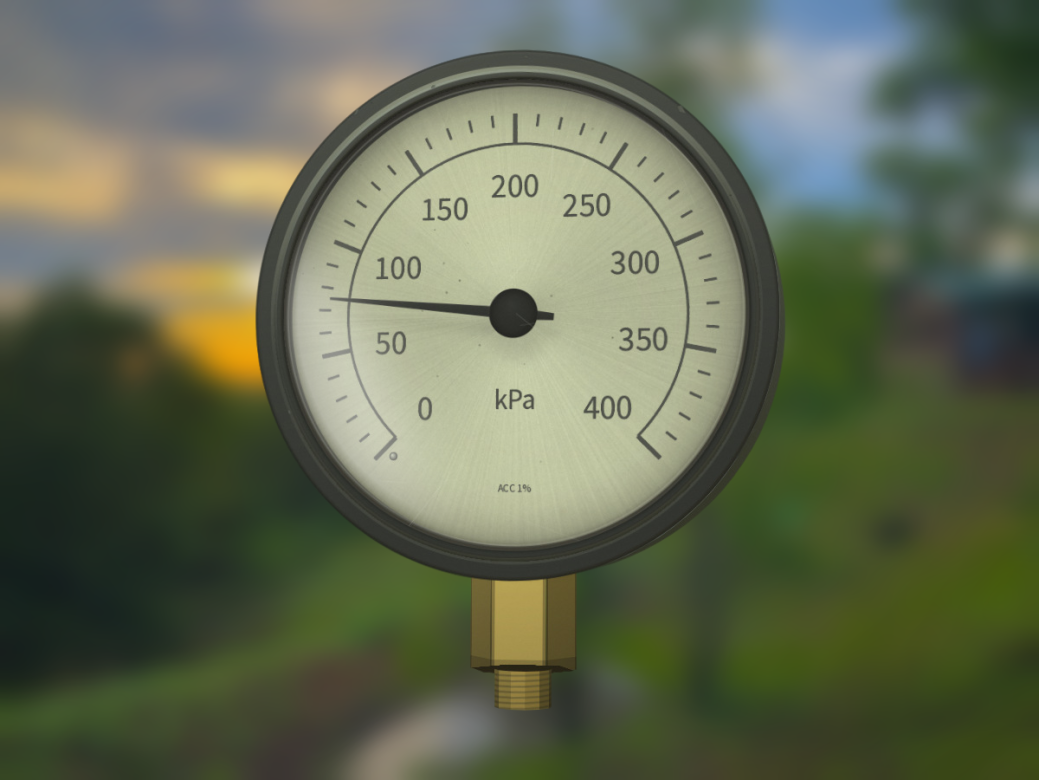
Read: {"value": 75, "unit": "kPa"}
